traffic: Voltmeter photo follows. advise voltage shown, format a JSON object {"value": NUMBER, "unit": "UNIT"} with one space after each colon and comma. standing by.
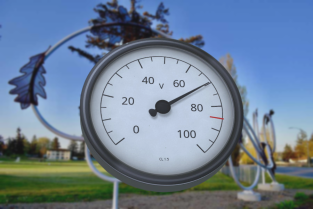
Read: {"value": 70, "unit": "V"}
